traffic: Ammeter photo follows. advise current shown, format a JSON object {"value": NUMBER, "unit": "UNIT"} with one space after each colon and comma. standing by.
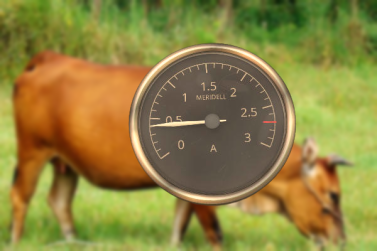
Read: {"value": 0.4, "unit": "A"}
